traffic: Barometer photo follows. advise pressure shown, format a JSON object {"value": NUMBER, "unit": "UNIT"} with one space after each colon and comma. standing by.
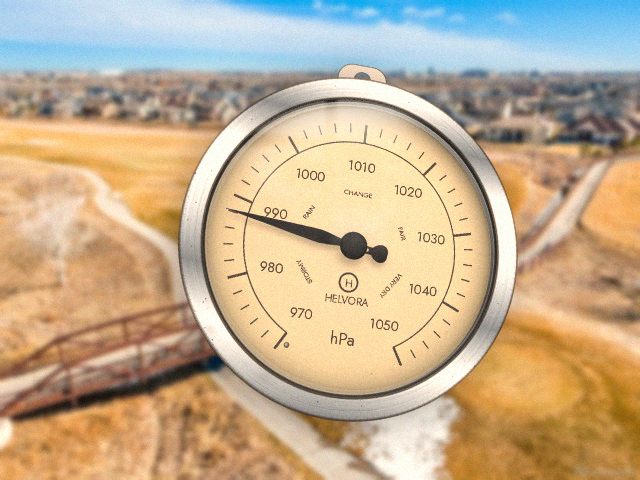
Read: {"value": 988, "unit": "hPa"}
